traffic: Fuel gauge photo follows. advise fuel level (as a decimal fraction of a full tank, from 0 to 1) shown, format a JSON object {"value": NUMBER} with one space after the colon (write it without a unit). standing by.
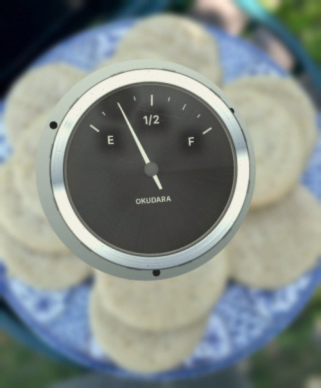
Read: {"value": 0.25}
